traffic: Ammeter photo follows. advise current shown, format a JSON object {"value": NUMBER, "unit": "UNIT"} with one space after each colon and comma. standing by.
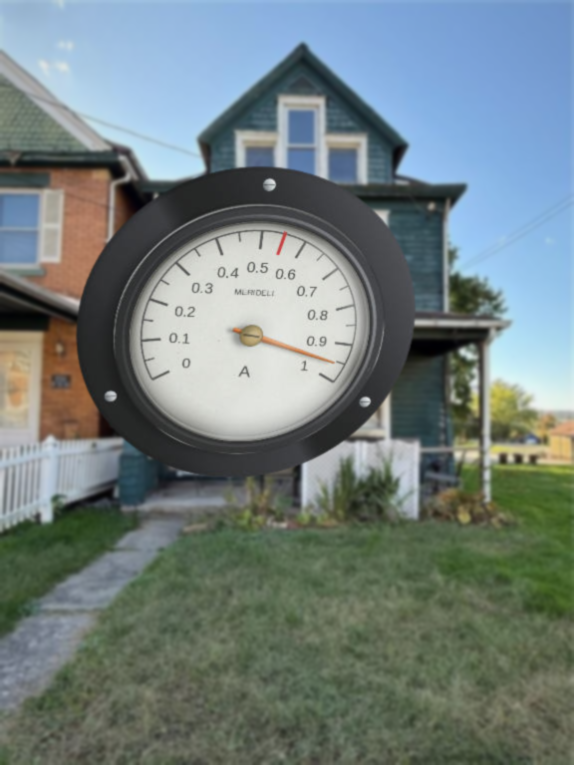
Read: {"value": 0.95, "unit": "A"}
